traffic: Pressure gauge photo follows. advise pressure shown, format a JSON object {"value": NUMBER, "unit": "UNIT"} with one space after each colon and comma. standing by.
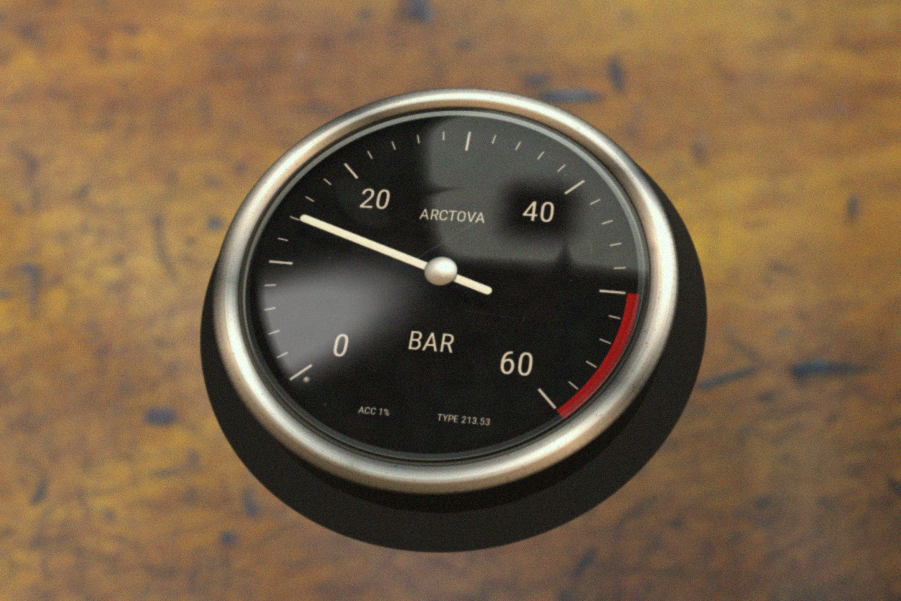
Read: {"value": 14, "unit": "bar"}
